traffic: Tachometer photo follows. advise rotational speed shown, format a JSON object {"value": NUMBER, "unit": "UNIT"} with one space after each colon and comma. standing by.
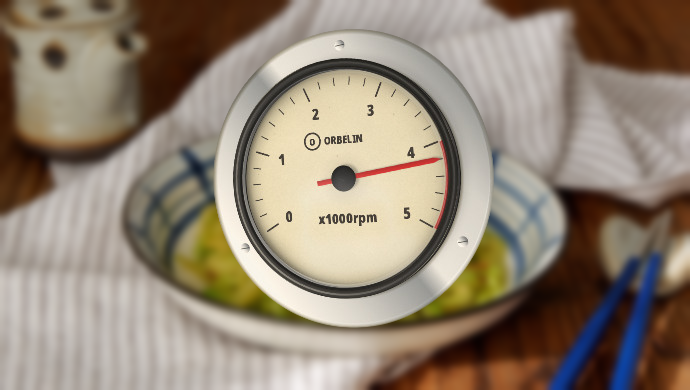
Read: {"value": 4200, "unit": "rpm"}
